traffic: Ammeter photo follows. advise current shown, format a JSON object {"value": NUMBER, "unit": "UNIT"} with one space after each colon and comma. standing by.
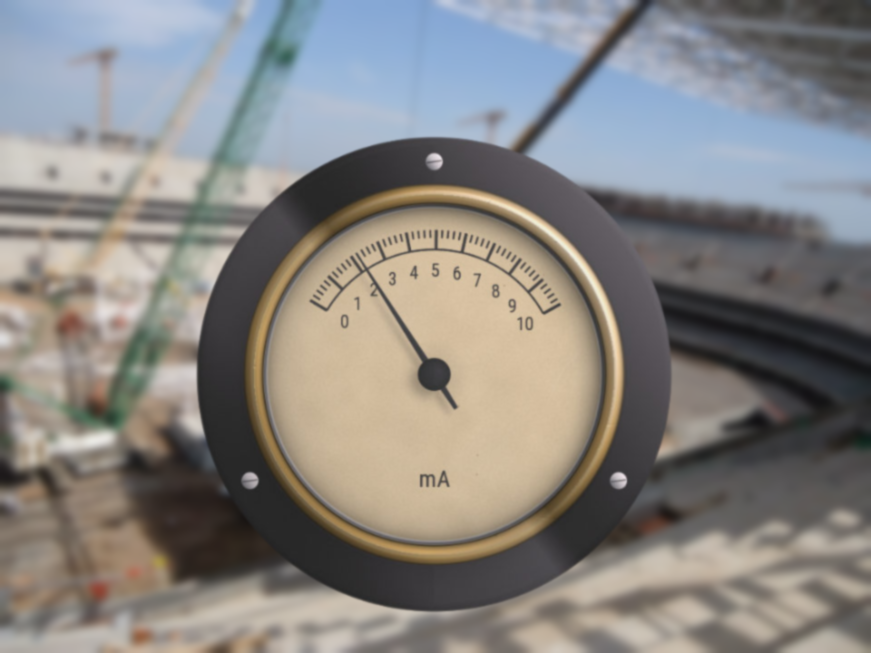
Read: {"value": 2.2, "unit": "mA"}
